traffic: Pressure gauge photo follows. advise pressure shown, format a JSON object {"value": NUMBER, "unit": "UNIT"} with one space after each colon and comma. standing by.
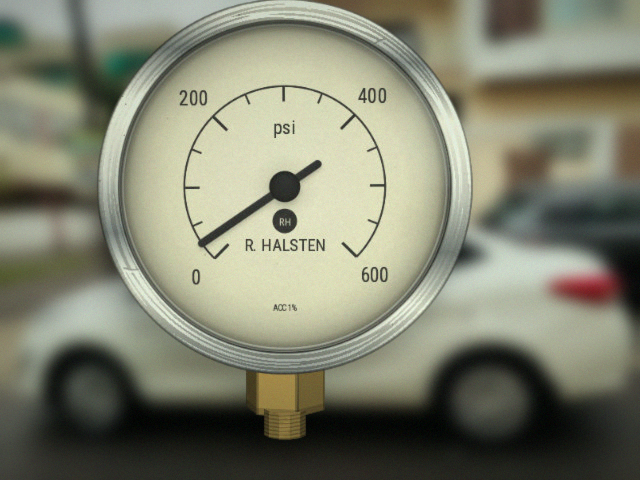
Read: {"value": 25, "unit": "psi"}
